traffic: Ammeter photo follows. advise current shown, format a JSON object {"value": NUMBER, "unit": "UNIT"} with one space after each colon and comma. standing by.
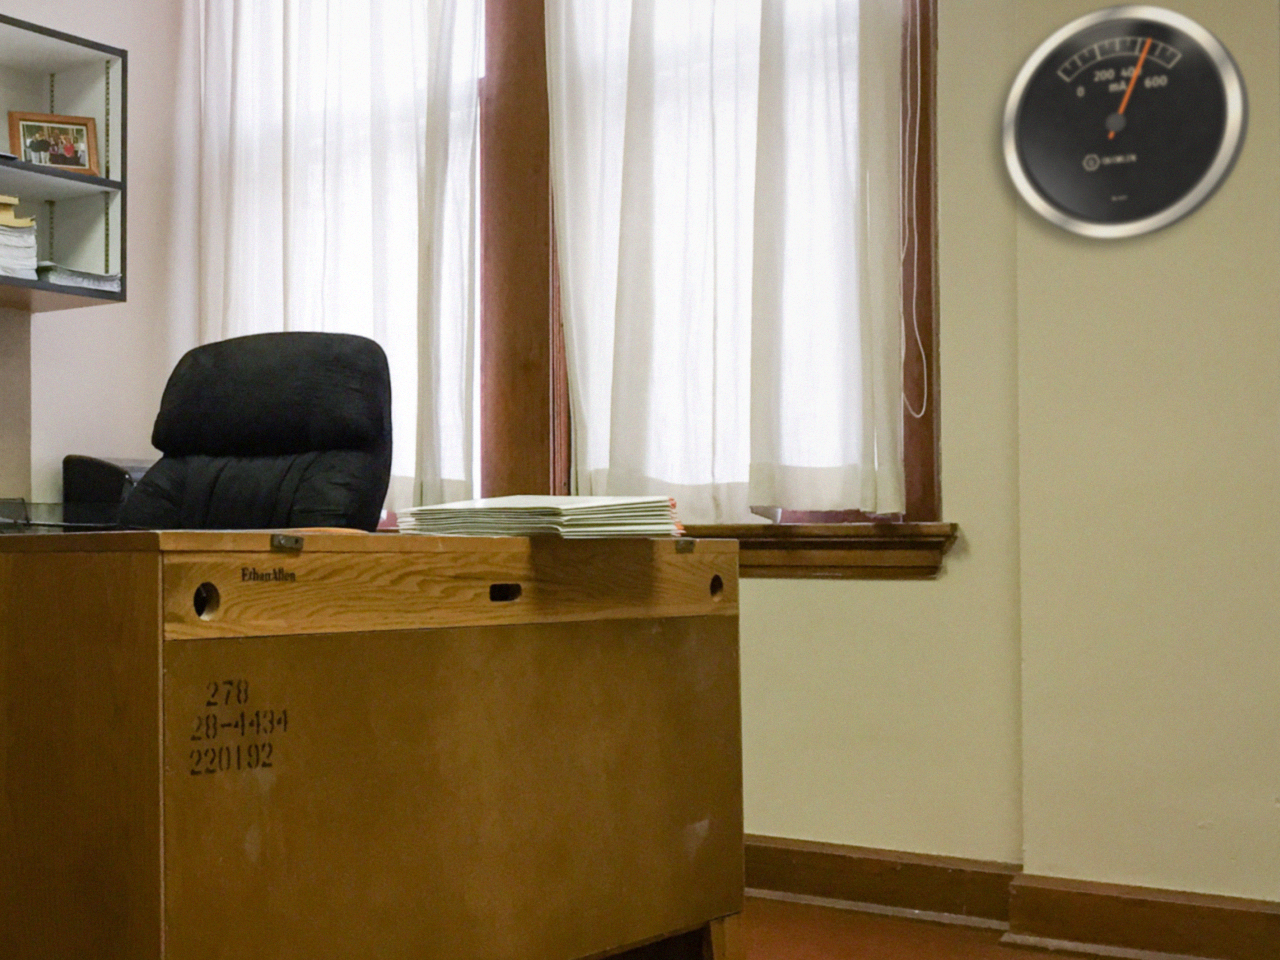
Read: {"value": 450, "unit": "mA"}
